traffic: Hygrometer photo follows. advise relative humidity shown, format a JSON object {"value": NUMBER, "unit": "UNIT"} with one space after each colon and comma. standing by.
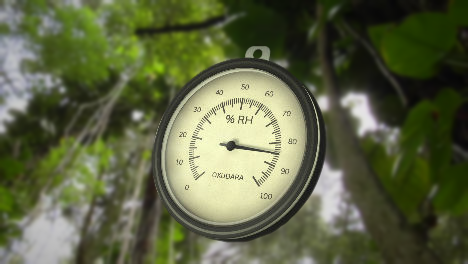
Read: {"value": 85, "unit": "%"}
